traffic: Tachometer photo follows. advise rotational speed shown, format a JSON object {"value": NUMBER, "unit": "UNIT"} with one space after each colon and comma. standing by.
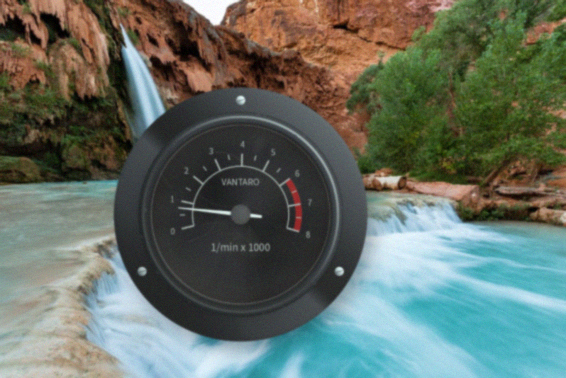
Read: {"value": 750, "unit": "rpm"}
